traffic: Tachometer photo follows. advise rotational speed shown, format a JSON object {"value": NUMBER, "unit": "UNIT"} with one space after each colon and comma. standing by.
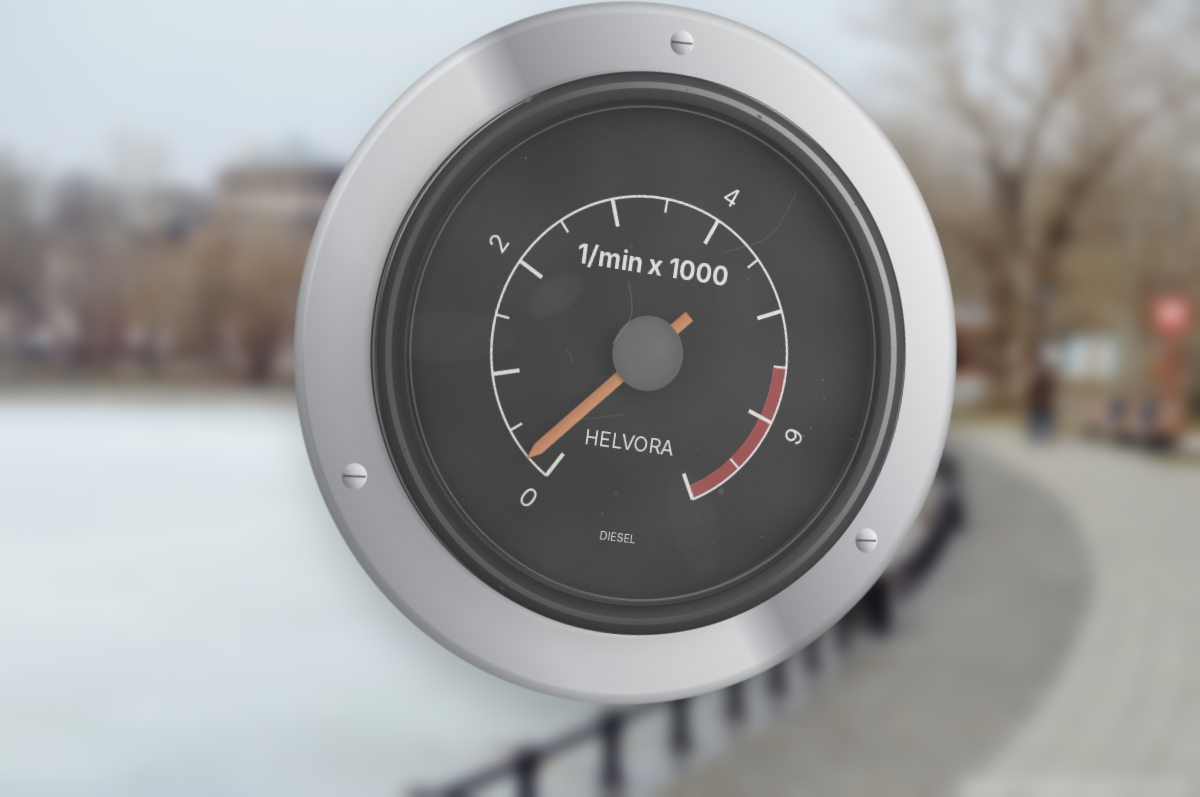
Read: {"value": 250, "unit": "rpm"}
